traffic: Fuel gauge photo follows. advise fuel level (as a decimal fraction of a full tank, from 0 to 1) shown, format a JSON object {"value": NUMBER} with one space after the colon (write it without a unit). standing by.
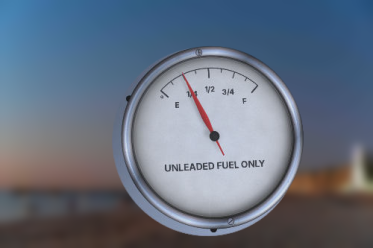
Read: {"value": 0.25}
